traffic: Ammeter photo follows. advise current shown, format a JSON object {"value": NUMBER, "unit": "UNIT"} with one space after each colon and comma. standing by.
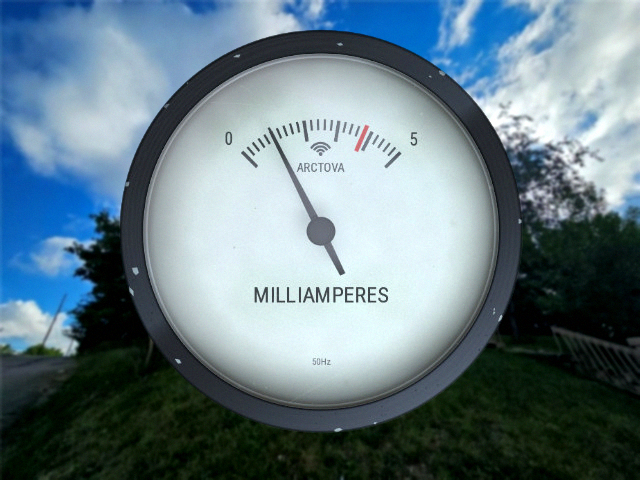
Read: {"value": 1, "unit": "mA"}
